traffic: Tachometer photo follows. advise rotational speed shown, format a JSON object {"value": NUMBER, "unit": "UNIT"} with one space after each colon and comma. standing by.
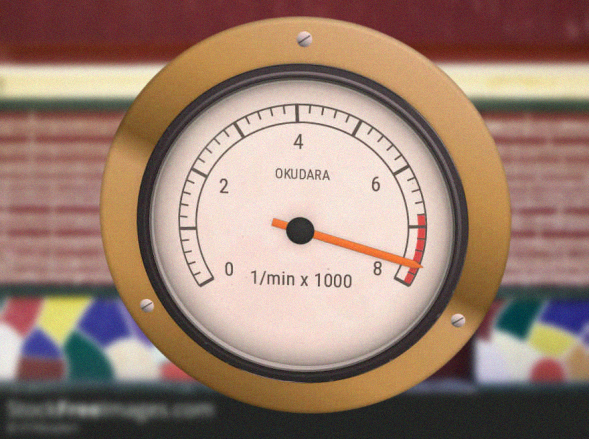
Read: {"value": 7600, "unit": "rpm"}
